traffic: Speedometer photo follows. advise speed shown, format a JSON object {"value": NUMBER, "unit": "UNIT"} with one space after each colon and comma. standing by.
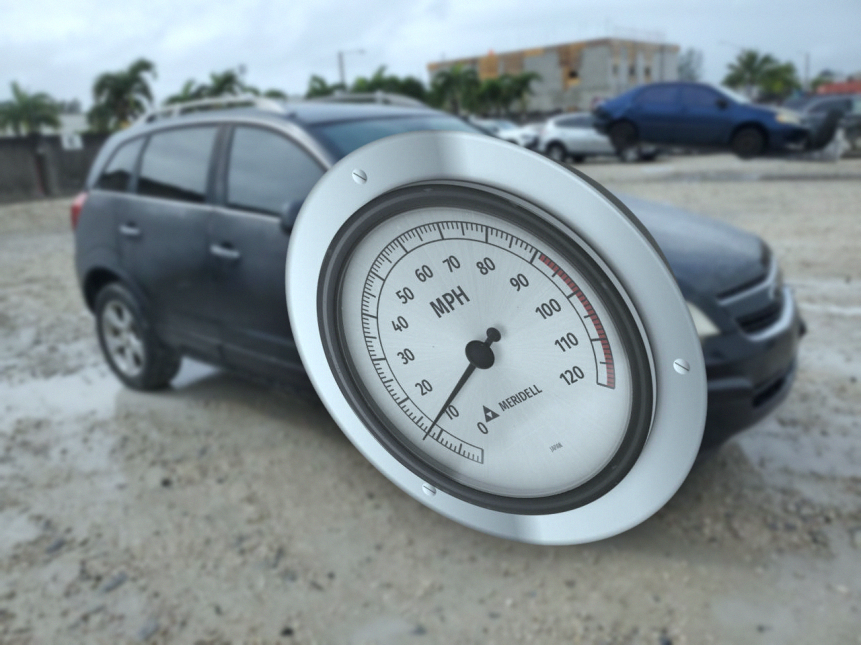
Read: {"value": 12, "unit": "mph"}
